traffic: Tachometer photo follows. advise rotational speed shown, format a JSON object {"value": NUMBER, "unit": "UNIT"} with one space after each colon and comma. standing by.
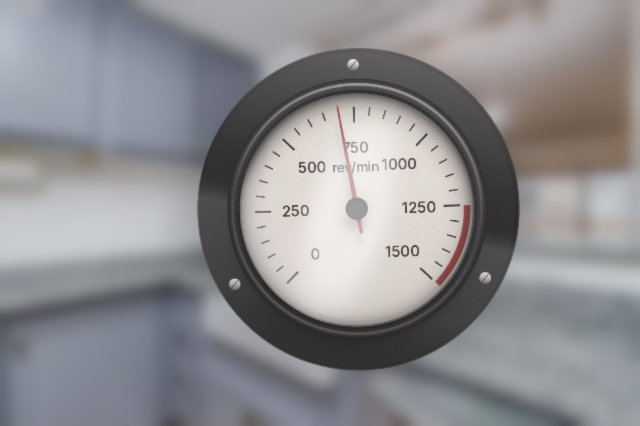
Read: {"value": 700, "unit": "rpm"}
